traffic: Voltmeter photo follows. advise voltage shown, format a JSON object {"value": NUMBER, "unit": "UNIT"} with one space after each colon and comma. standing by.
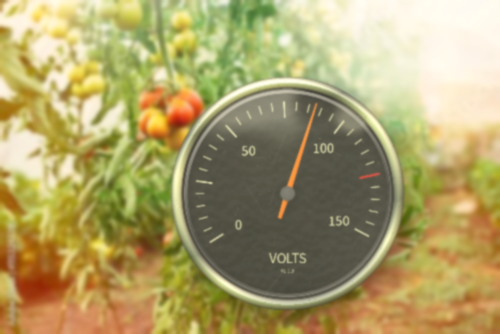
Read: {"value": 87.5, "unit": "V"}
